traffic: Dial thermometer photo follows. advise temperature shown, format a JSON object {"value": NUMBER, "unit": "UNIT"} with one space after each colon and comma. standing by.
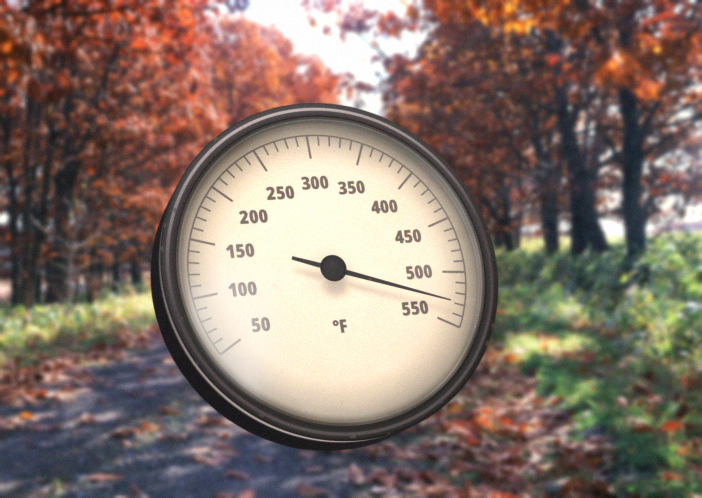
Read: {"value": 530, "unit": "°F"}
